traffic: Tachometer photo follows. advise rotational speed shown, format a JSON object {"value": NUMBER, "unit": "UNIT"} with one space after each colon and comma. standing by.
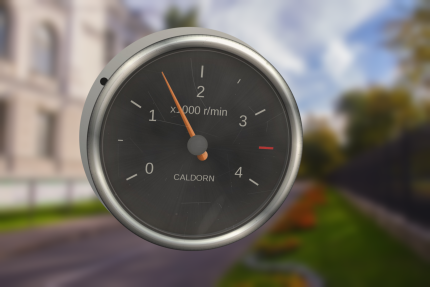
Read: {"value": 1500, "unit": "rpm"}
